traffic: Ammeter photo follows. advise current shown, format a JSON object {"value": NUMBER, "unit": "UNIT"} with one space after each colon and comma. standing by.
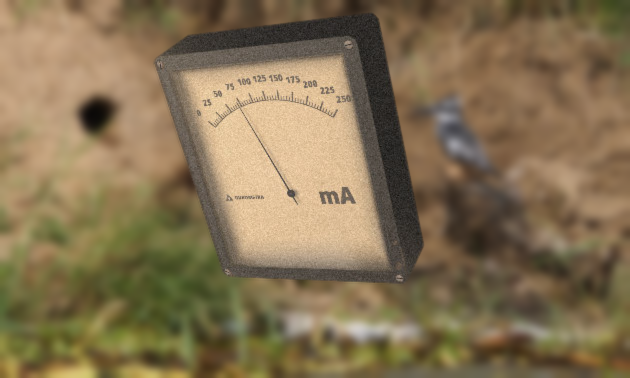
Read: {"value": 75, "unit": "mA"}
